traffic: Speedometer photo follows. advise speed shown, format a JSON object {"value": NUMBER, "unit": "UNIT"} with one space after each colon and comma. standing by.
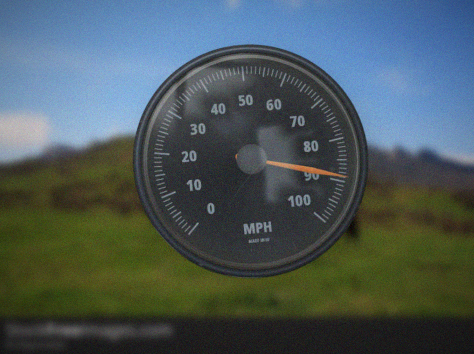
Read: {"value": 89, "unit": "mph"}
